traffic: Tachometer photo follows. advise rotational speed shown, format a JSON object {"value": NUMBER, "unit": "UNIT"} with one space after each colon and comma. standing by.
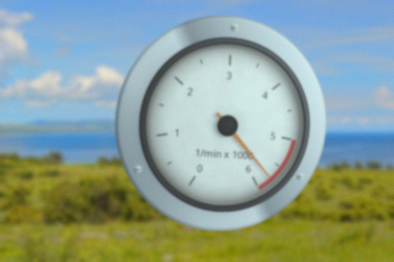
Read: {"value": 5750, "unit": "rpm"}
